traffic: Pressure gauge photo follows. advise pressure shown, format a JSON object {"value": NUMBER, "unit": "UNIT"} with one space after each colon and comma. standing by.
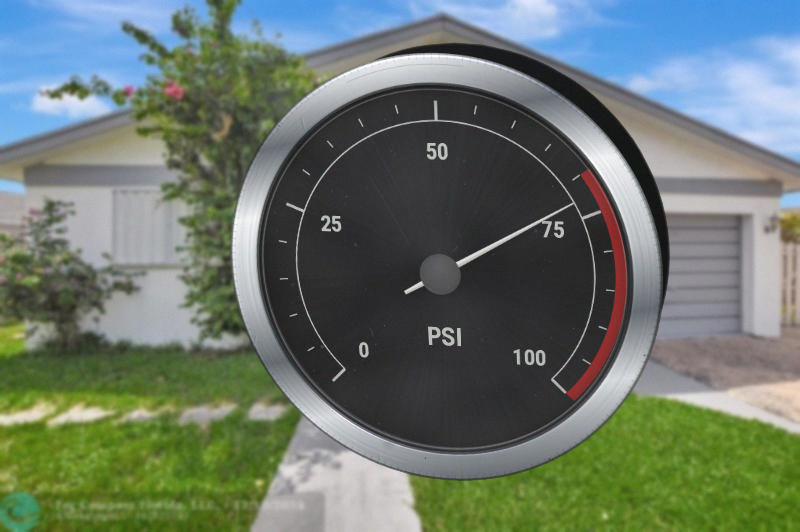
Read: {"value": 72.5, "unit": "psi"}
